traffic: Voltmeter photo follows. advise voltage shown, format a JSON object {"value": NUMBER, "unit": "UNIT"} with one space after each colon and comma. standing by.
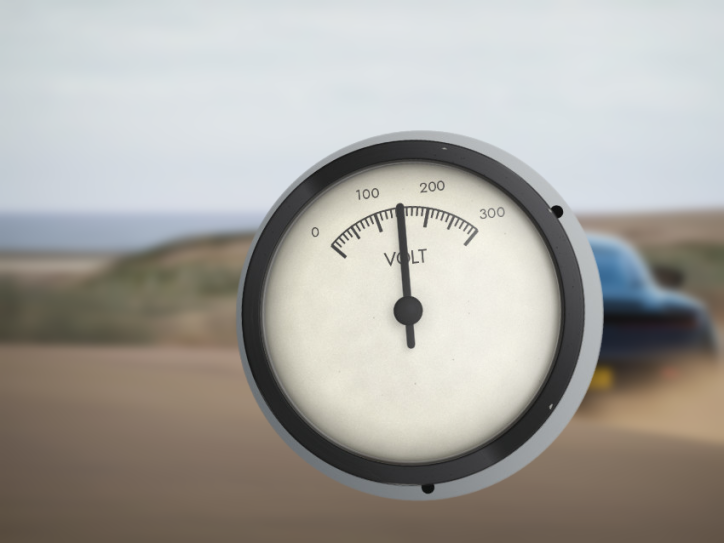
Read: {"value": 150, "unit": "V"}
